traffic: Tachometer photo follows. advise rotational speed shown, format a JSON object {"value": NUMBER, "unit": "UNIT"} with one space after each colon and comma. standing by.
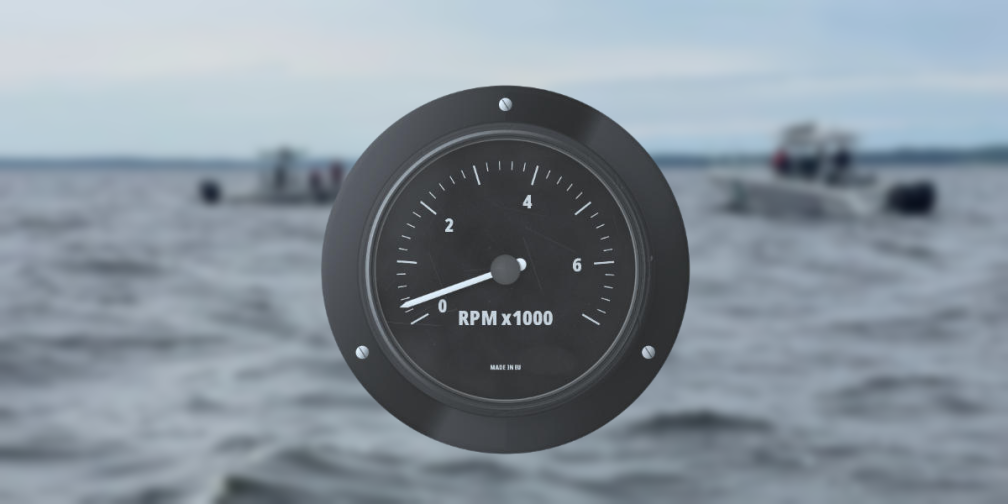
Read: {"value": 300, "unit": "rpm"}
